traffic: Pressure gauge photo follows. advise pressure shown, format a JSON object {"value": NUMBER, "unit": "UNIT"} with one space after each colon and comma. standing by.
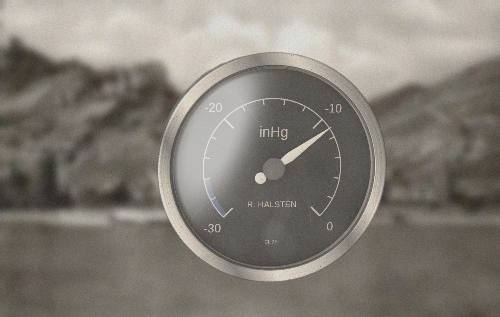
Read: {"value": -9, "unit": "inHg"}
